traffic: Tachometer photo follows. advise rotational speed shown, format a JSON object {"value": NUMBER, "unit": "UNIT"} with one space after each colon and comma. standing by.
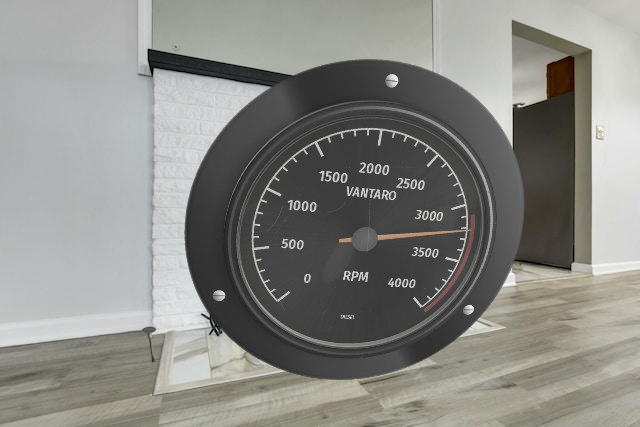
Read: {"value": 3200, "unit": "rpm"}
